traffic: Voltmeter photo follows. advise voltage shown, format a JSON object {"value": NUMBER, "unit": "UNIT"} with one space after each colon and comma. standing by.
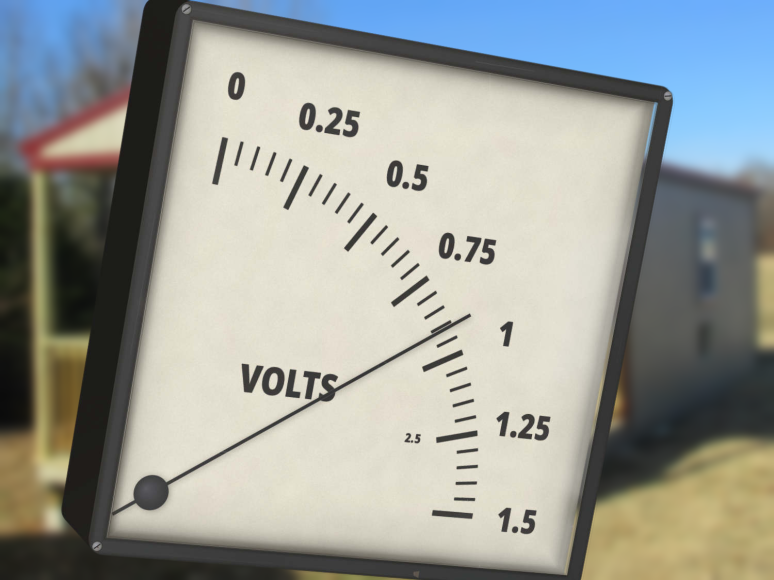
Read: {"value": 0.9, "unit": "V"}
